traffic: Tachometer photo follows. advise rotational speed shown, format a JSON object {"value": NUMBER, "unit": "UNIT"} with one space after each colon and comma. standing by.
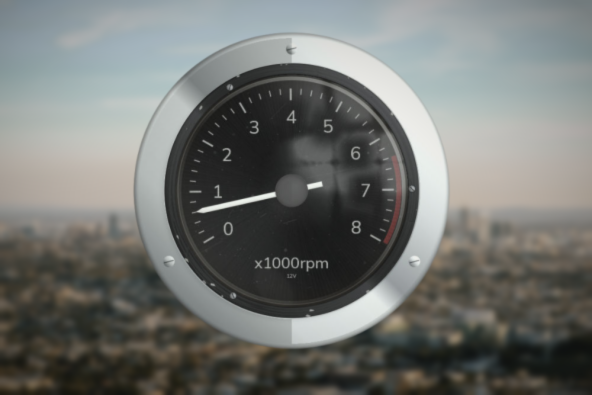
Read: {"value": 600, "unit": "rpm"}
